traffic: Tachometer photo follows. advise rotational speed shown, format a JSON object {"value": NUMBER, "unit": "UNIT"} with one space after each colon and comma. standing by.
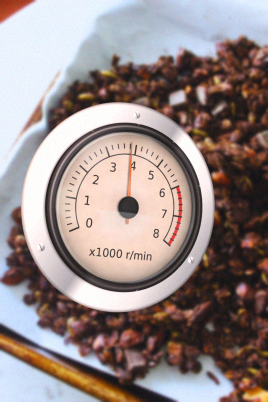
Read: {"value": 3800, "unit": "rpm"}
